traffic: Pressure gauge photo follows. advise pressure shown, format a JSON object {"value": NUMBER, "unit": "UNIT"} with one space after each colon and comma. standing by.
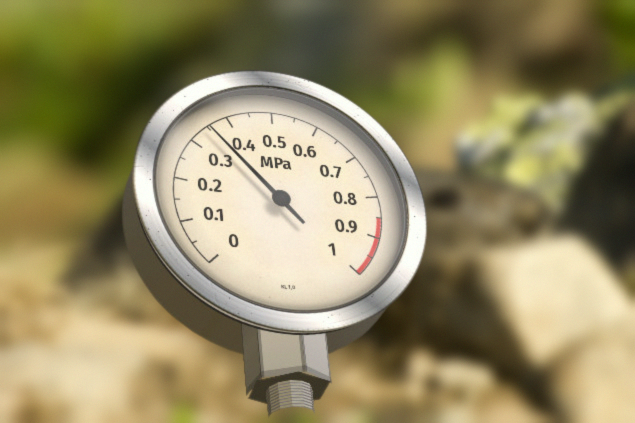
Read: {"value": 0.35, "unit": "MPa"}
